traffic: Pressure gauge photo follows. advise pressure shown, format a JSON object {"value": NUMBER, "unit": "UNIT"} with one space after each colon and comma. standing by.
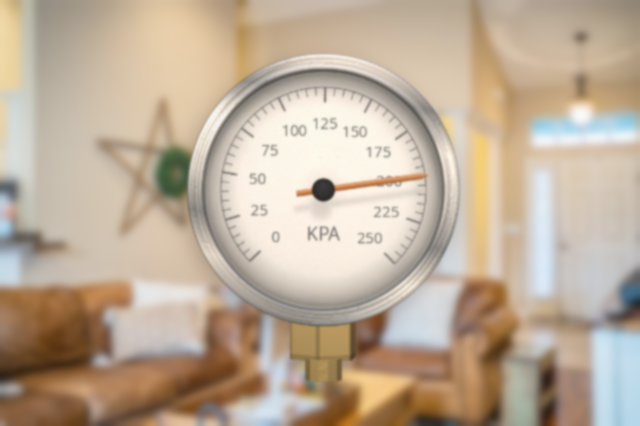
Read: {"value": 200, "unit": "kPa"}
